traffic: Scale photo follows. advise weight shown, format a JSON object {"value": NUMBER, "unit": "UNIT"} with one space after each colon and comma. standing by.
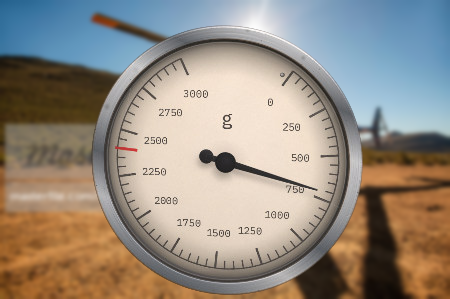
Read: {"value": 700, "unit": "g"}
